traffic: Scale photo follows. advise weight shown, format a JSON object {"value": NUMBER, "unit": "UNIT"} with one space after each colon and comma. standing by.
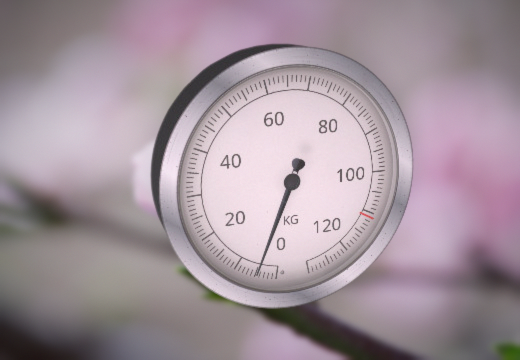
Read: {"value": 5, "unit": "kg"}
